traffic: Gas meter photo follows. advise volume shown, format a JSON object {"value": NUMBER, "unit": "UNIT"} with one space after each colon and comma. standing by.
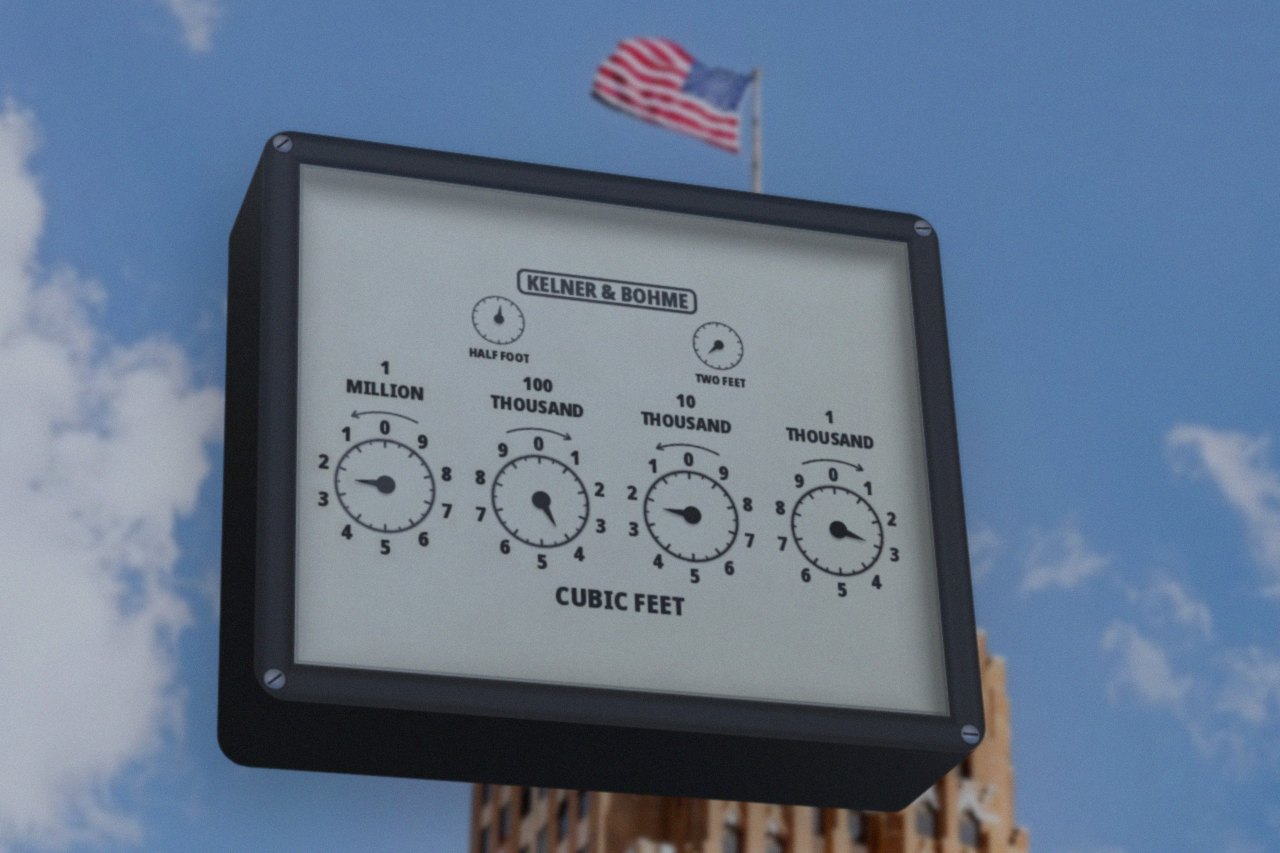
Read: {"value": 242300, "unit": "ft³"}
